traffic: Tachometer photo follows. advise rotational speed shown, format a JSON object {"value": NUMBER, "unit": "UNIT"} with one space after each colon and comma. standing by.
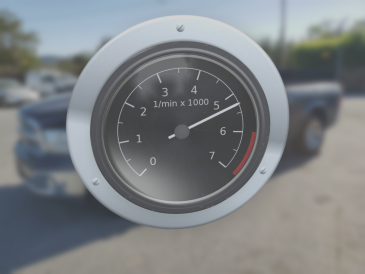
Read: {"value": 5250, "unit": "rpm"}
